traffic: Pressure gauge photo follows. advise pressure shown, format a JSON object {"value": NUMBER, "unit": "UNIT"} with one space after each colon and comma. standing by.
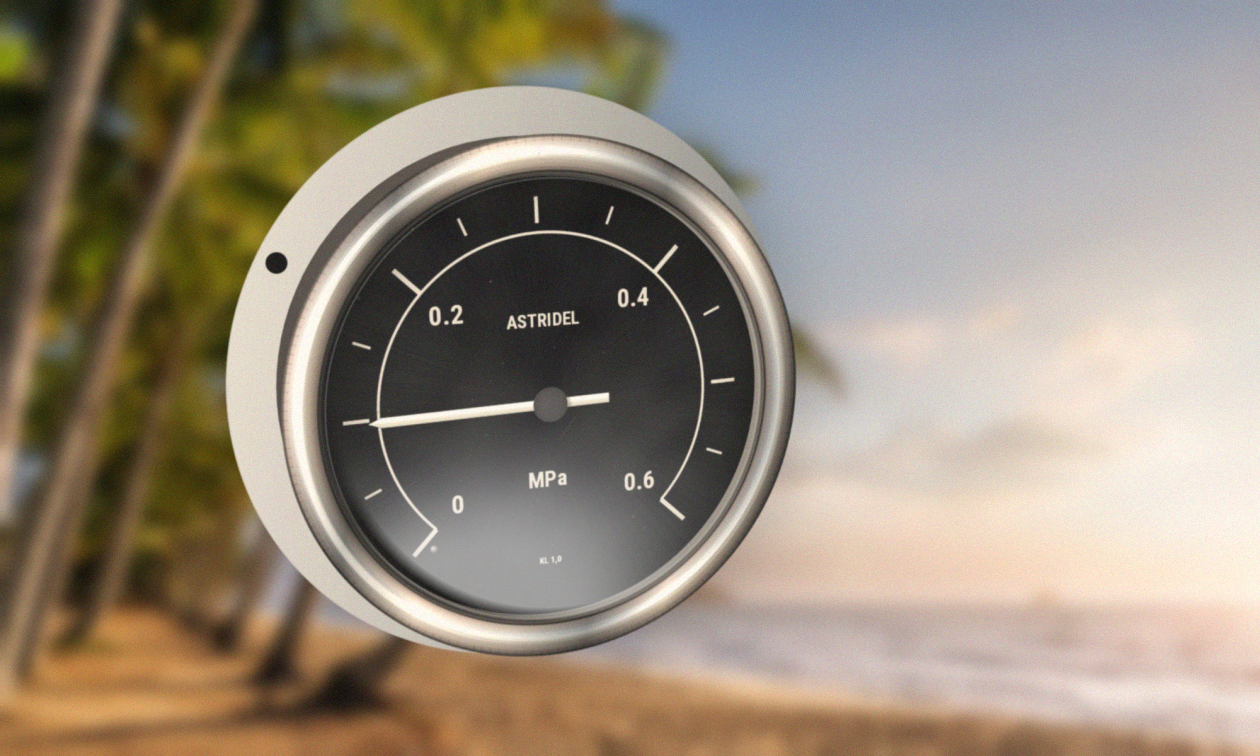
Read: {"value": 0.1, "unit": "MPa"}
